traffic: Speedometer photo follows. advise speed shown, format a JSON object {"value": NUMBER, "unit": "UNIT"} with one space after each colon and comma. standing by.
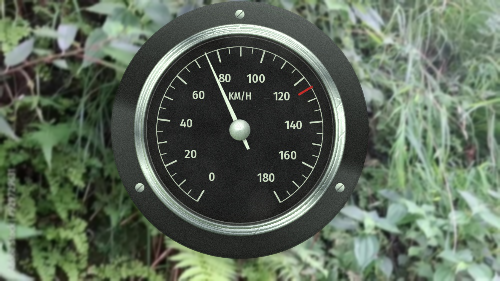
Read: {"value": 75, "unit": "km/h"}
